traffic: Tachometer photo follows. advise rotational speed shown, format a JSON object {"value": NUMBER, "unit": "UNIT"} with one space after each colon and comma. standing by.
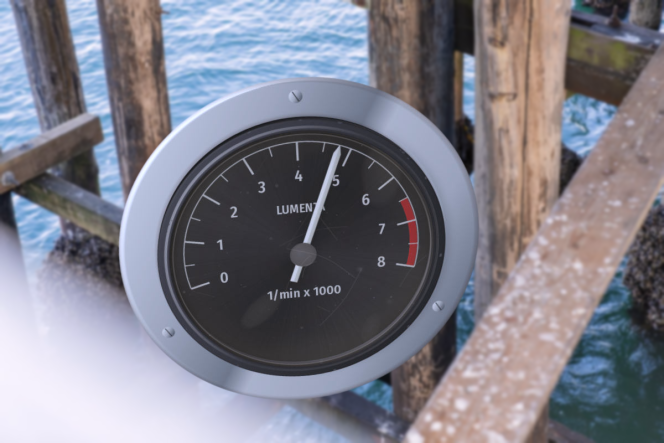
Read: {"value": 4750, "unit": "rpm"}
